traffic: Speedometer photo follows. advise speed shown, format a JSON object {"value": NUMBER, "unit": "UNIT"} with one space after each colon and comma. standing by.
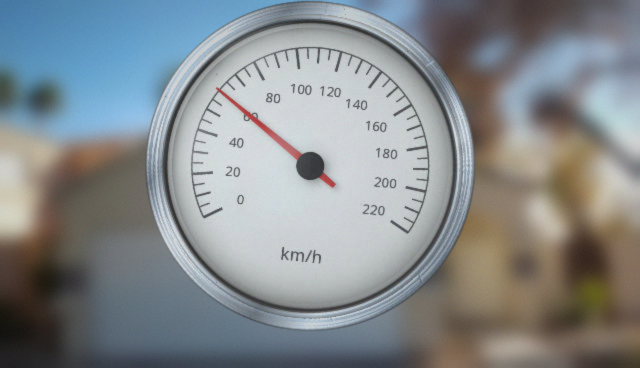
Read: {"value": 60, "unit": "km/h"}
